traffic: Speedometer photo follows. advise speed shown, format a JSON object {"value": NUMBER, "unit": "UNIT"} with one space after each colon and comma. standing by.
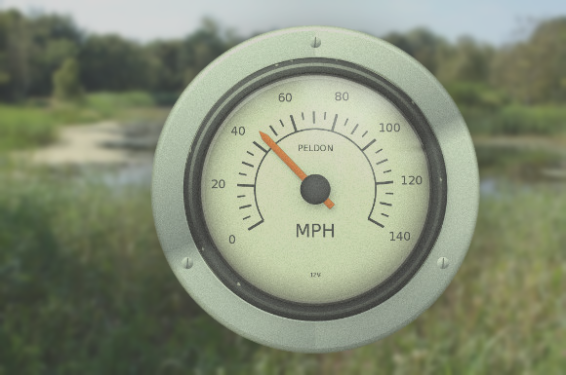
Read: {"value": 45, "unit": "mph"}
